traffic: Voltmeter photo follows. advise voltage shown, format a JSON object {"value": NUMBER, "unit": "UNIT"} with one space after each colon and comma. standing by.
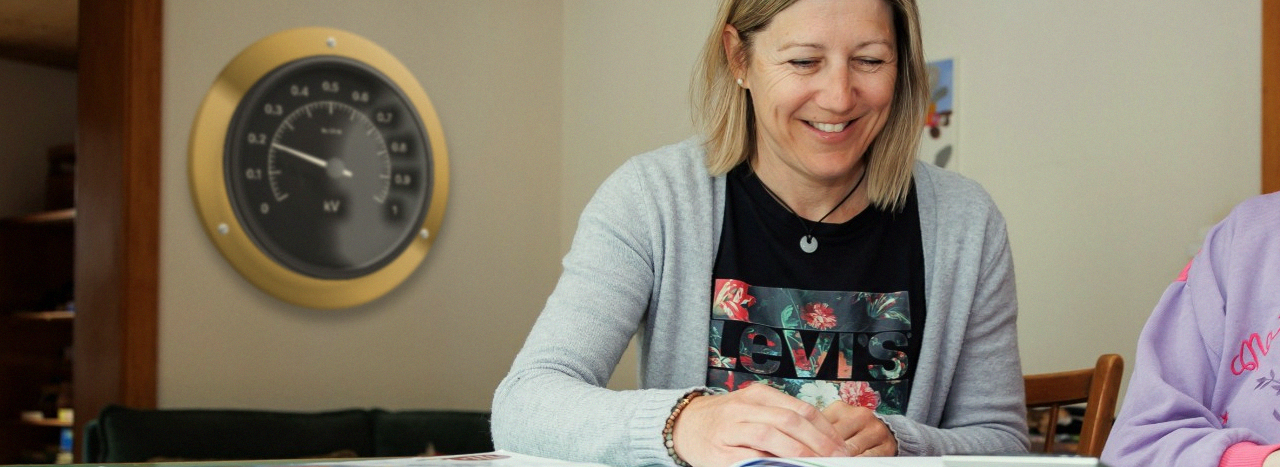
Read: {"value": 0.2, "unit": "kV"}
